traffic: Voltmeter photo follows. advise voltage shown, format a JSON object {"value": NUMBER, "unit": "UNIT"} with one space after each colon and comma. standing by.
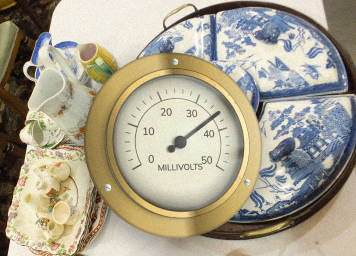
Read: {"value": 36, "unit": "mV"}
